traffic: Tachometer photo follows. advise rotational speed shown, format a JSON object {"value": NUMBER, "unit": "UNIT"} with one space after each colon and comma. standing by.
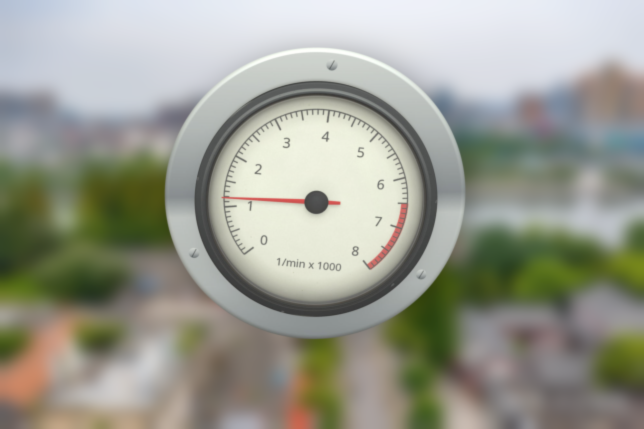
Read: {"value": 1200, "unit": "rpm"}
